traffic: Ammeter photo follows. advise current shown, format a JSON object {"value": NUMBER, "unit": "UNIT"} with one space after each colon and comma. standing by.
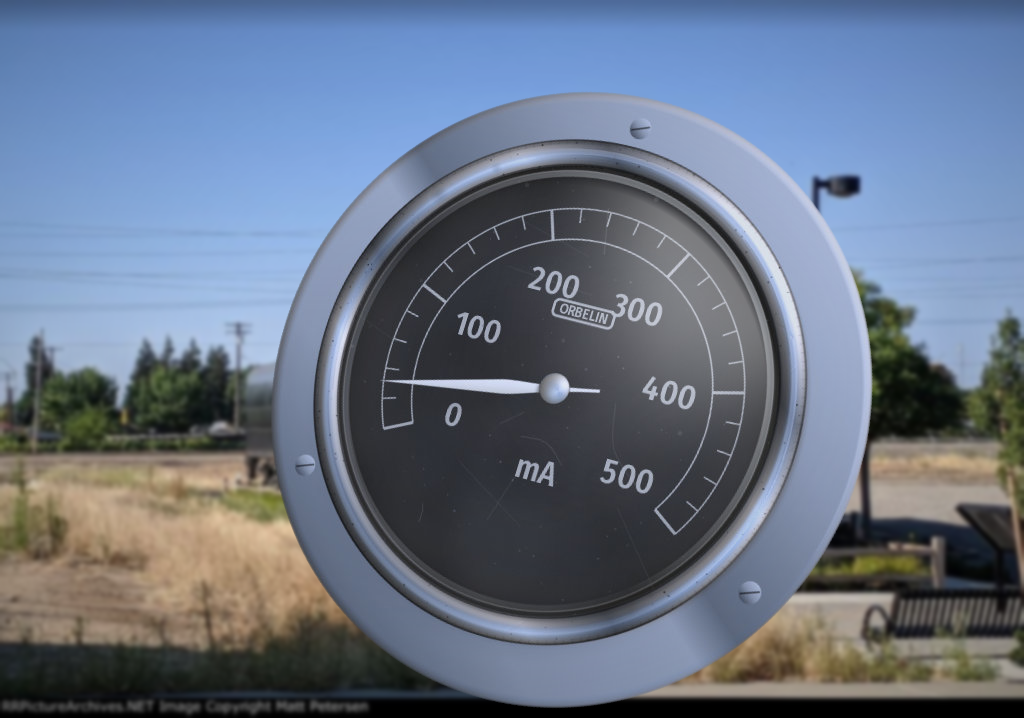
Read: {"value": 30, "unit": "mA"}
